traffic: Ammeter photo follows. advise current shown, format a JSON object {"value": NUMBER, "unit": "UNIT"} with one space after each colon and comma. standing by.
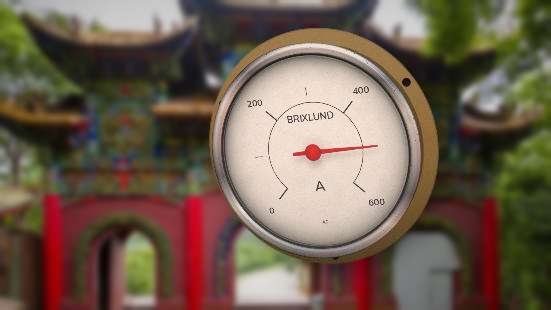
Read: {"value": 500, "unit": "A"}
